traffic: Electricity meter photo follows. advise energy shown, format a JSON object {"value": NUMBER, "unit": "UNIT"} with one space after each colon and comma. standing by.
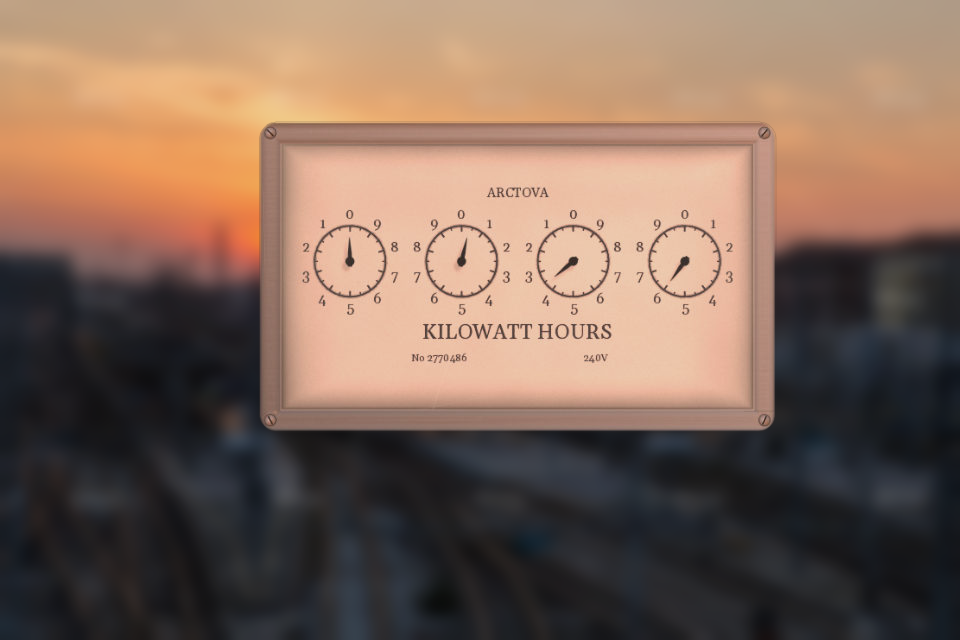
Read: {"value": 36, "unit": "kWh"}
